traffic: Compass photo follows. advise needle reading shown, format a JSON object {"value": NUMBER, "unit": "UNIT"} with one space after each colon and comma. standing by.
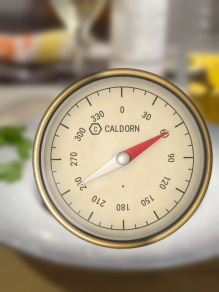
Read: {"value": 60, "unit": "°"}
